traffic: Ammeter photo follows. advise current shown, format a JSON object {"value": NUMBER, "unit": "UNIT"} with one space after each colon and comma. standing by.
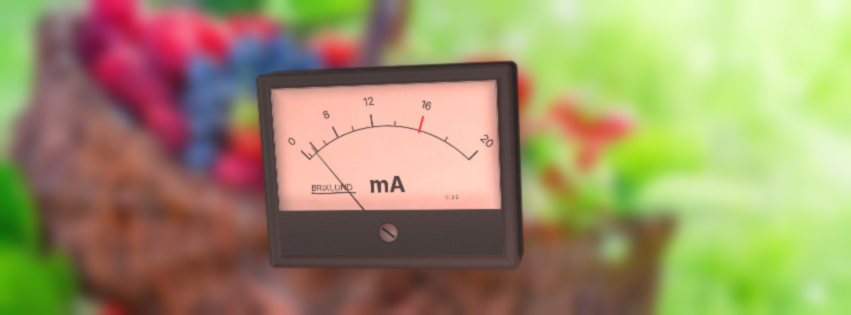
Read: {"value": 4, "unit": "mA"}
